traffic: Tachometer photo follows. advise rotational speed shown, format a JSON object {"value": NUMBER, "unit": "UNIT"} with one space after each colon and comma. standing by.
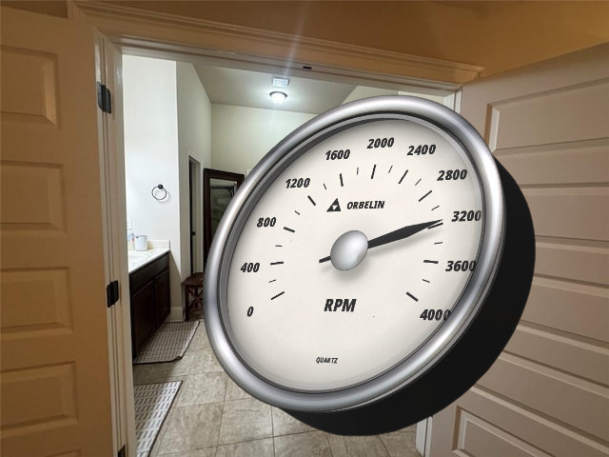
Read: {"value": 3200, "unit": "rpm"}
